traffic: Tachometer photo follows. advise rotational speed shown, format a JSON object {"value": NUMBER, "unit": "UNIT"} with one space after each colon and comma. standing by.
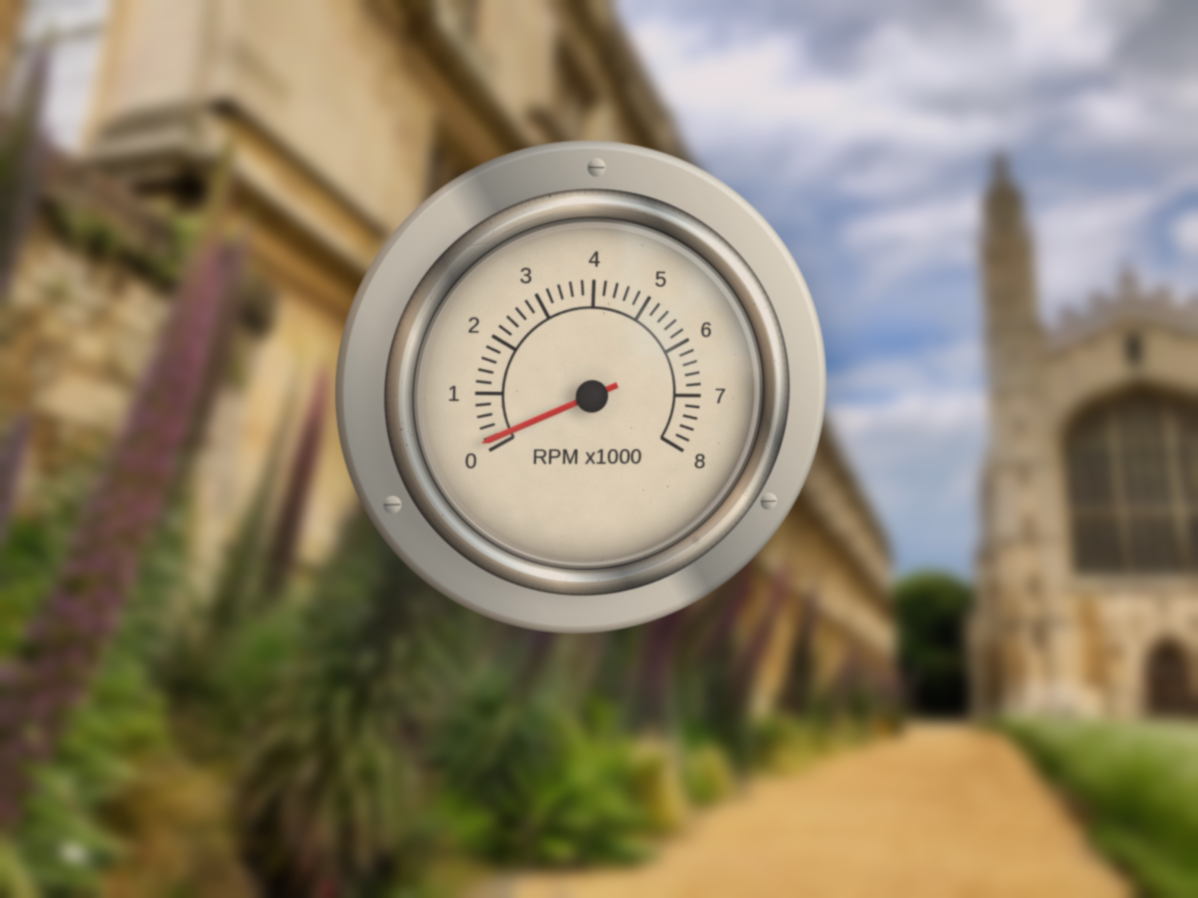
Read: {"value": 200, "unit": "rpm"}
